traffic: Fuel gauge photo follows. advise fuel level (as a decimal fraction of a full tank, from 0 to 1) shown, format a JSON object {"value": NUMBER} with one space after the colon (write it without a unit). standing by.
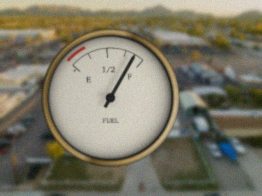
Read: {"value": 0.875}
